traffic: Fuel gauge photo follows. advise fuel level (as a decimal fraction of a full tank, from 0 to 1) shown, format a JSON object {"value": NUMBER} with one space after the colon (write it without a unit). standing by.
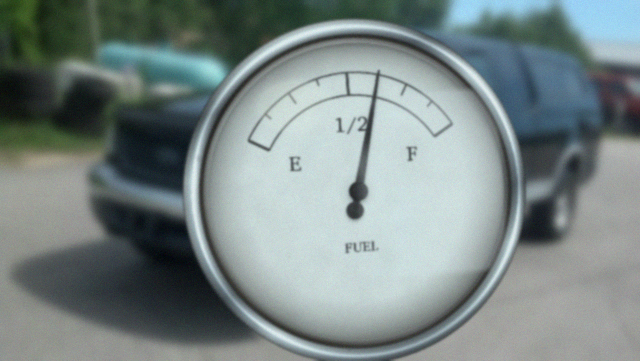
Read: {"value": 0.625}
